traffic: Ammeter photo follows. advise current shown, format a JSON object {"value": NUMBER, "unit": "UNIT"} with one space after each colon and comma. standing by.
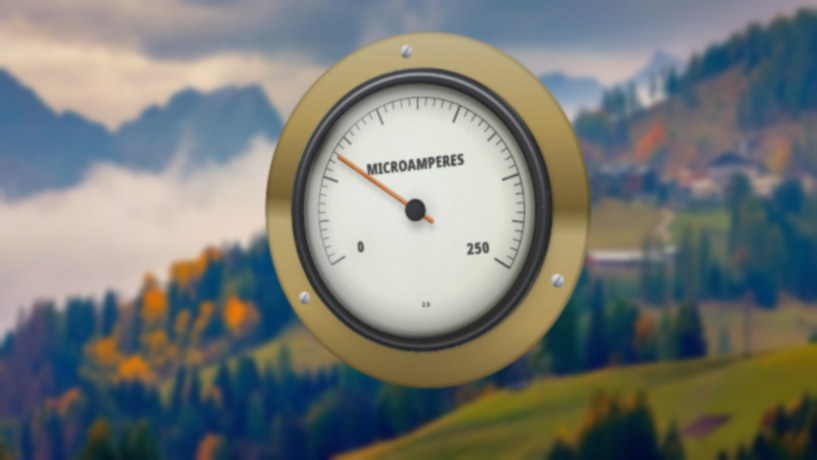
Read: {"value": 65, "unit": "µA"}
